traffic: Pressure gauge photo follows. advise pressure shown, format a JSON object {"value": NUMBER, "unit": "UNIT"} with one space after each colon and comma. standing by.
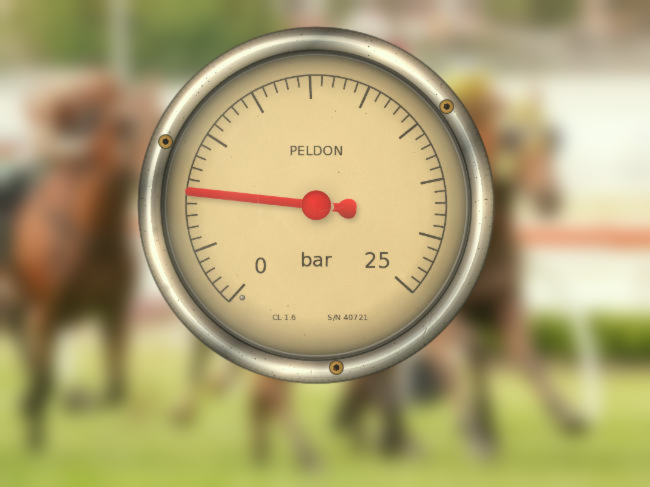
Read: {"value": 5, "unit": "bar"}
